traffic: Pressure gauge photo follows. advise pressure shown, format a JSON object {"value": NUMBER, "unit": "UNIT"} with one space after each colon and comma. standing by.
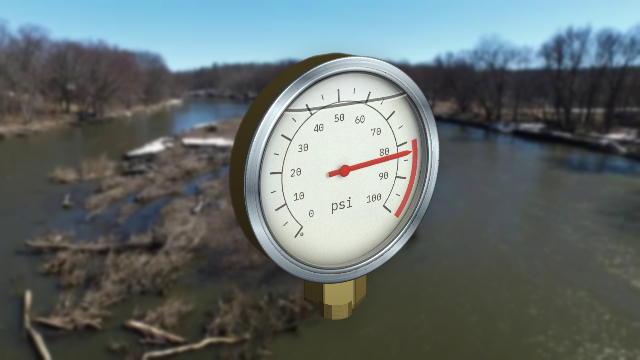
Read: {"value": 82.5, "unit": "psi"}
